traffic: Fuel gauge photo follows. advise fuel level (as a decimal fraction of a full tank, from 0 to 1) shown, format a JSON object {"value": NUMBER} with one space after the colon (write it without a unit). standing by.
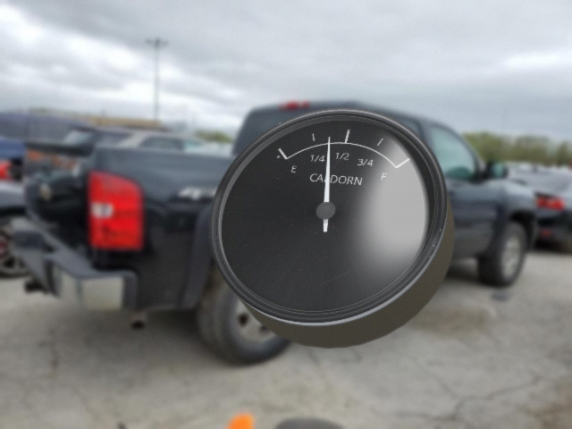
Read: {"value": 0.375}
